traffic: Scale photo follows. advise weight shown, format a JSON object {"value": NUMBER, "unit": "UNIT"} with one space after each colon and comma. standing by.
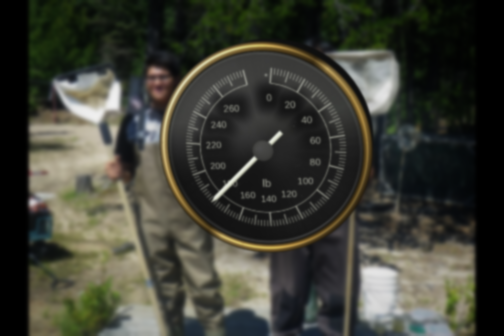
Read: {"value": 180, "unit": "lb"}
